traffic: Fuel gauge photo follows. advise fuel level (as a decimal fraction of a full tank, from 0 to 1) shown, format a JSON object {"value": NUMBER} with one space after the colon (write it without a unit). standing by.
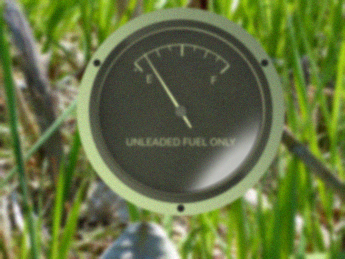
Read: {"value": 0.125}
